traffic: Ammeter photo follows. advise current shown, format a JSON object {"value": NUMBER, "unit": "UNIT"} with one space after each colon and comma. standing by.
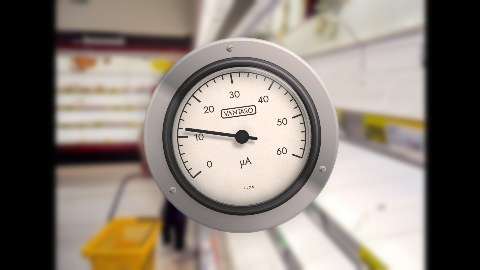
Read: {"value": 12, "unit": "µA"}
